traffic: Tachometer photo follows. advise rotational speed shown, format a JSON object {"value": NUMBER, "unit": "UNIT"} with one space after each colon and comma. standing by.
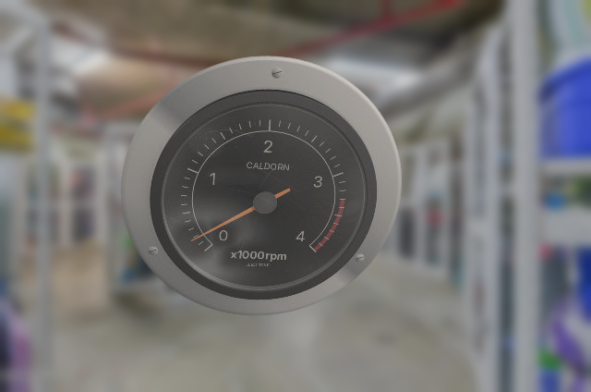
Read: {"value": 200, "unit": "rpm"}
